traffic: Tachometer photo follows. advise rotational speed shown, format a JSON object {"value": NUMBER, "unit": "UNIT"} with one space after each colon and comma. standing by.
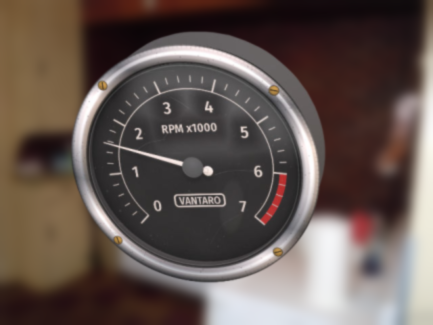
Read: {"value": 1600, "unit": "rpm"}
